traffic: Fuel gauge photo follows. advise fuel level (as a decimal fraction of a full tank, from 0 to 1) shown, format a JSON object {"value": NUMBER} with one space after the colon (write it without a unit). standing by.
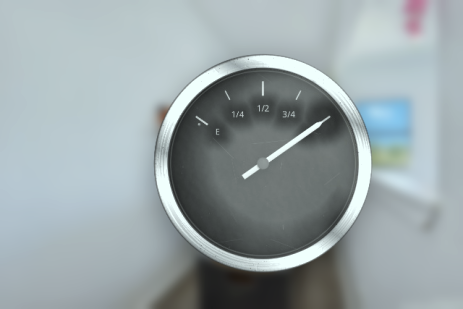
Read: {"value": 1}
